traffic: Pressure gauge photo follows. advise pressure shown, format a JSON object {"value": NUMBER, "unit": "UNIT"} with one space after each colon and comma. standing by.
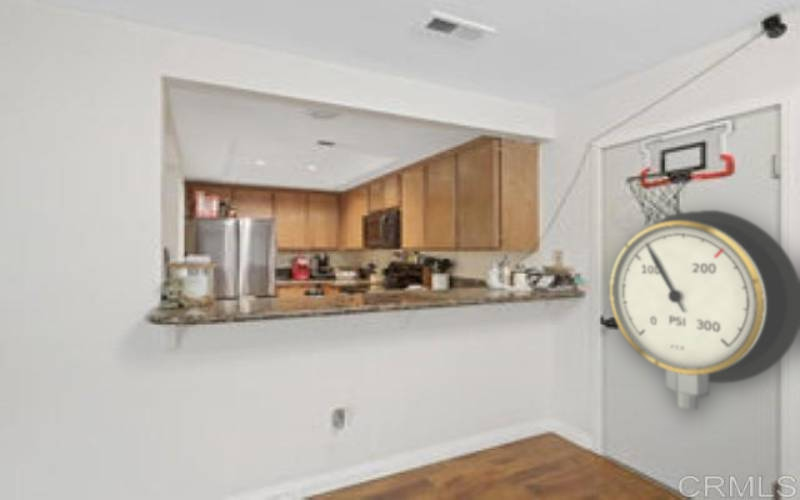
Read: {"value": 120, "unit": "psi"}
